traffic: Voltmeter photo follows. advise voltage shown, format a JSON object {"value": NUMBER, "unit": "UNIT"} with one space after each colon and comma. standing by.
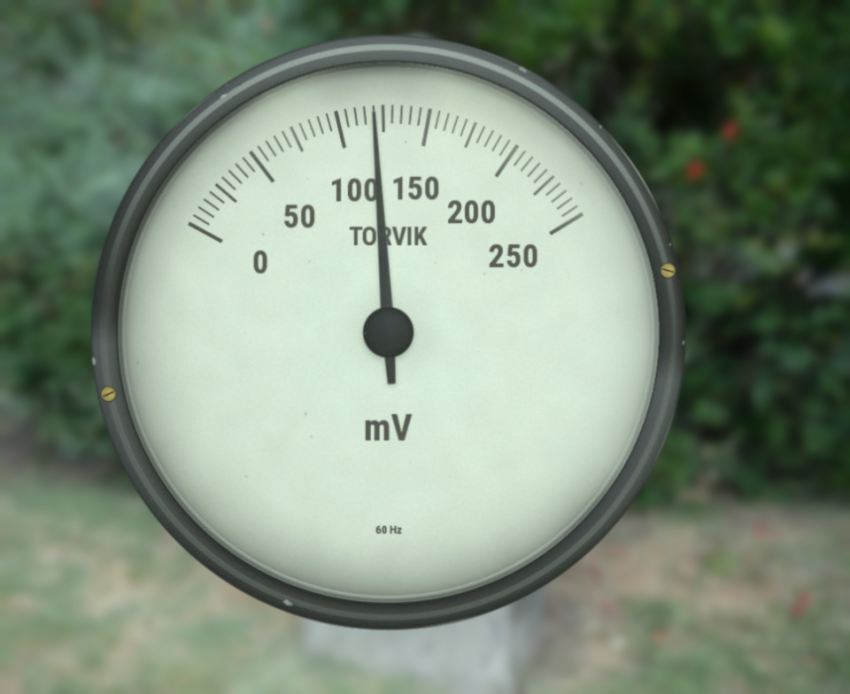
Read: {"value": 120, "unit": "mV"}
